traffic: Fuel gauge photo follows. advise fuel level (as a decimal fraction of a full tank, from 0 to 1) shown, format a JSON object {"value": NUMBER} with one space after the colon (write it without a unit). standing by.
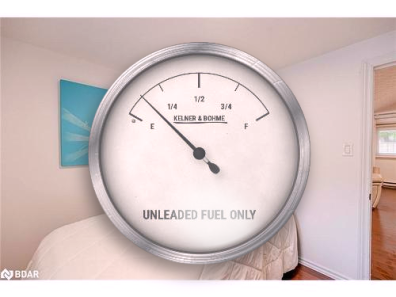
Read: {"value": 0.125}
